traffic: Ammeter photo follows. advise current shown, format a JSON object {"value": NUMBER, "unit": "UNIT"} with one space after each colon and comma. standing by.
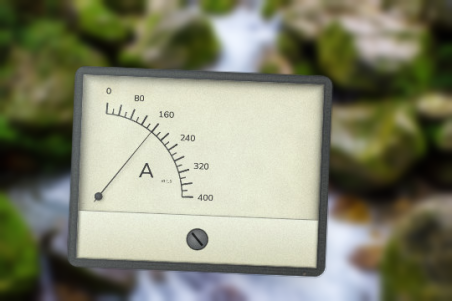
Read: {"value": 160, "unit": "A"}
